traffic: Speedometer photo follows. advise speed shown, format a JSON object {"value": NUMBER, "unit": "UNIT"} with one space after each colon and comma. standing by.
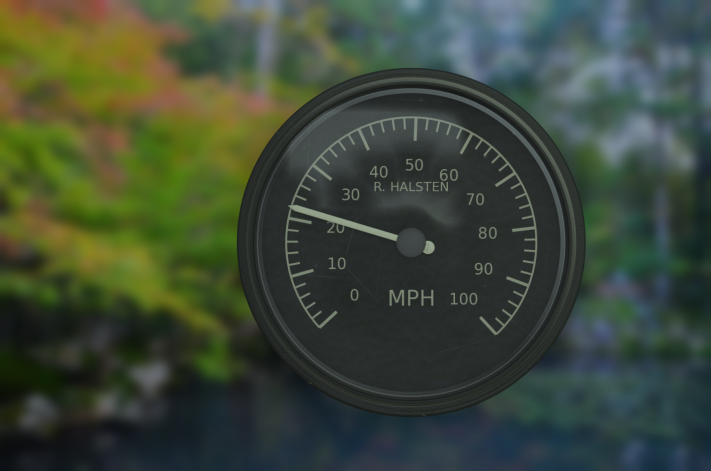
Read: {"value": 22, "unit": "mph"}
